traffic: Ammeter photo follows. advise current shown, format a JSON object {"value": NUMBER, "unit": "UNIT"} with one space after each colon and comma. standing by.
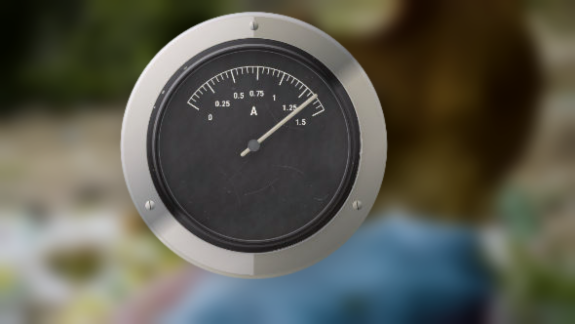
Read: {"value": 1.35, "unit": "A"}
